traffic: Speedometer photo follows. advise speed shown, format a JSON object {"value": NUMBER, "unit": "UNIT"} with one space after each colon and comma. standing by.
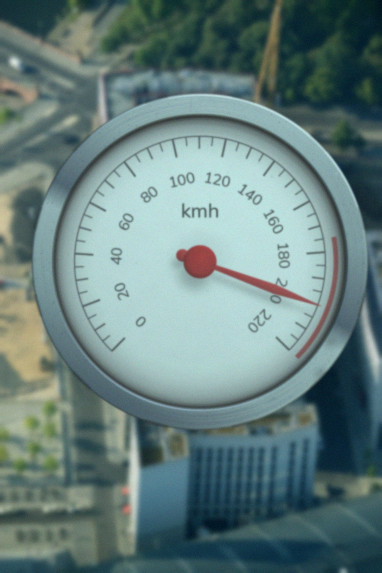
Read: {"value": 200, "unit": "km/h"}
